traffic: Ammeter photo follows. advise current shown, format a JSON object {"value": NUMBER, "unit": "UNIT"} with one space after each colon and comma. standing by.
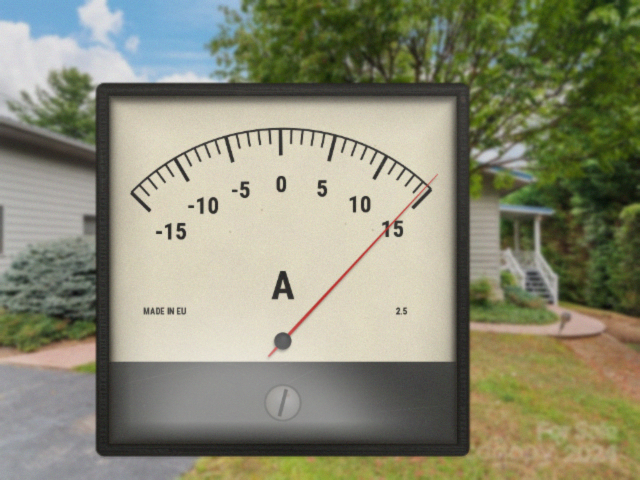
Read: {"value": 14.5, "unit": "A"}
